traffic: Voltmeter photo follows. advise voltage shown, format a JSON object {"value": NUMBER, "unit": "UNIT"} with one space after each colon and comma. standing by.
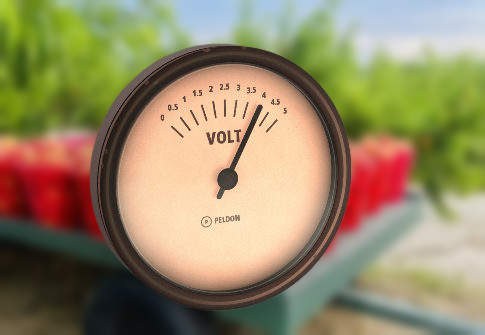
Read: {"value": 4, "unit": "V"}
